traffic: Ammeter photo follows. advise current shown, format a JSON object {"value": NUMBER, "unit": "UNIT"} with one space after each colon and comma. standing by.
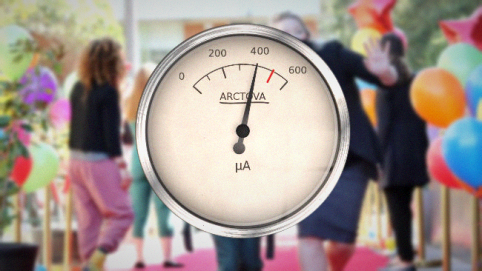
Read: {"value": 400, "unit": "µA"}
